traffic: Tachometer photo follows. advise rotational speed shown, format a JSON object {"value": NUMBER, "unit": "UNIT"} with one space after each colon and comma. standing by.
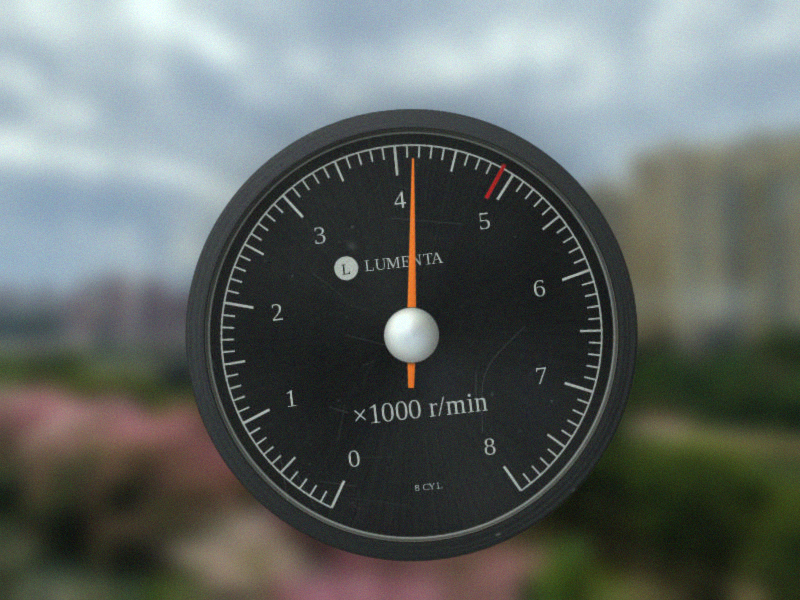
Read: {"value": 4150, "unit": "rpm"}
